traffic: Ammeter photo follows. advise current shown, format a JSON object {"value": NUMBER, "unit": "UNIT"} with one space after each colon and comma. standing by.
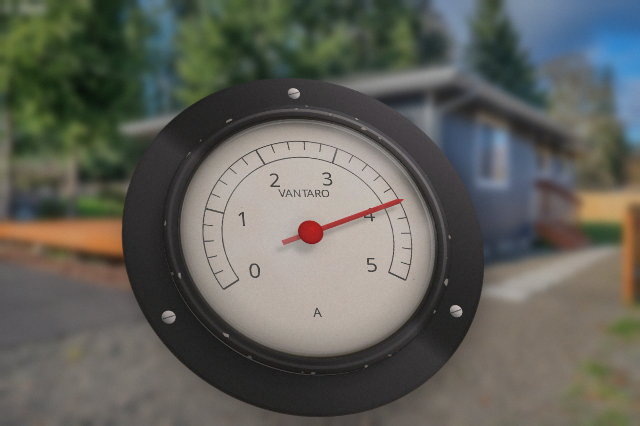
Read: {"value": 4, "unit": "A"}
